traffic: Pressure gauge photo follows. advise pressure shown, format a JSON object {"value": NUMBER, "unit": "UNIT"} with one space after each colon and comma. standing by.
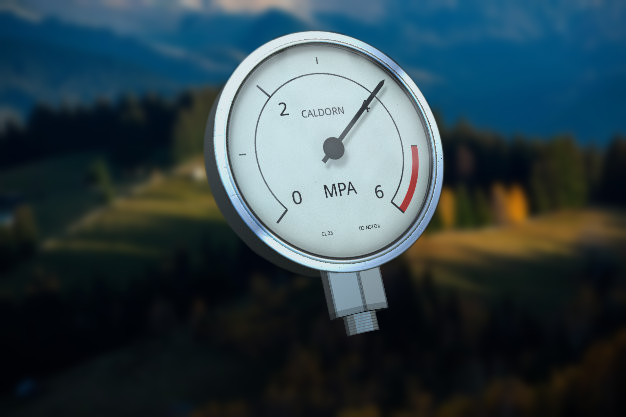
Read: {"value": 4, "unit": "MPa"}
